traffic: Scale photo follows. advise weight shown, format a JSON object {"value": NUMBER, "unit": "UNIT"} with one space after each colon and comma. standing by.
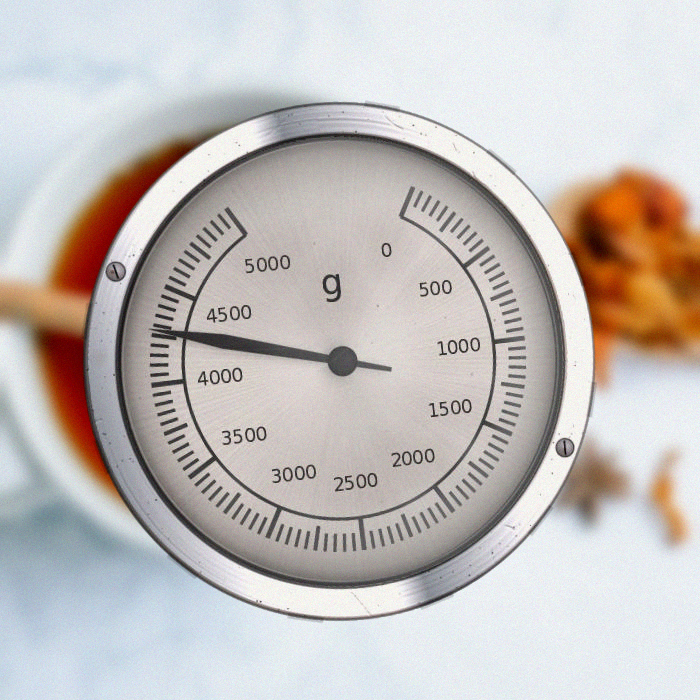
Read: {"value": 4275, "unit": "g"}
